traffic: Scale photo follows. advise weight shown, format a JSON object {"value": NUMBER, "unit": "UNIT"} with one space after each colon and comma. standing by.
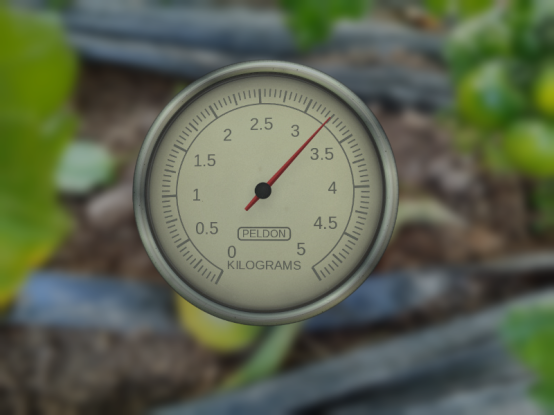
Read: {"value": 3.25, "unit": "kg"}
